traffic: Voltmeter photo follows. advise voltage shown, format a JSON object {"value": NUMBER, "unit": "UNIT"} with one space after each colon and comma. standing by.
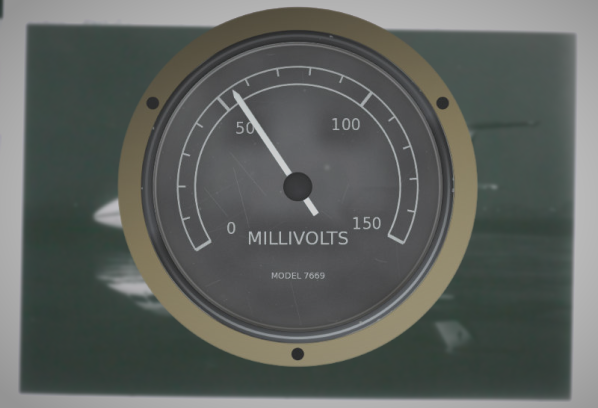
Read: {"value": 55, "unit": "mV"}
